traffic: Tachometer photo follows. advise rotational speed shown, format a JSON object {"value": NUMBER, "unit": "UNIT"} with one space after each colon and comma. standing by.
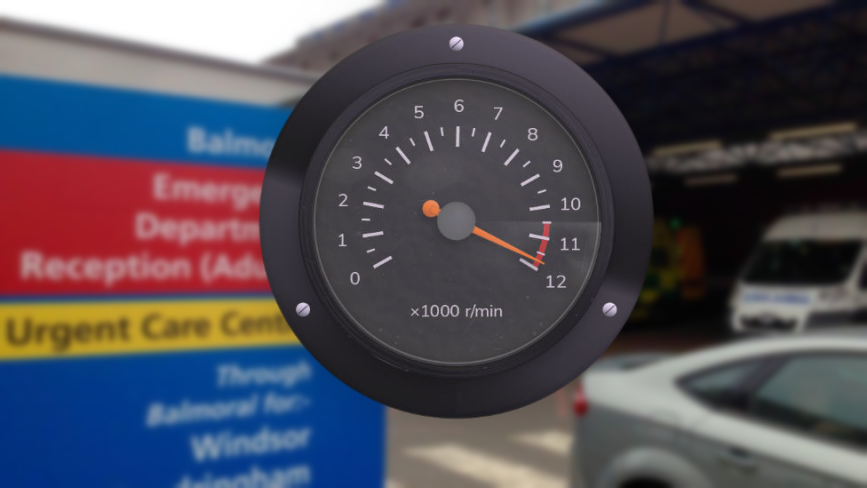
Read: {"value": 11750, "unit": "rpm"}
